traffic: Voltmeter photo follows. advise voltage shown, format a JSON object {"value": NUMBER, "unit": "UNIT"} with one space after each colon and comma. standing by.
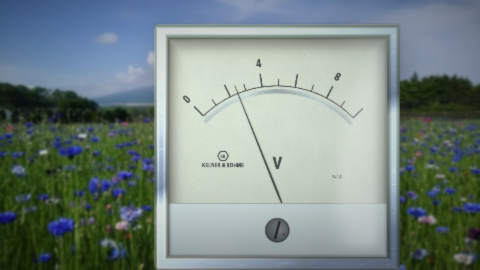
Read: {"value": 2.5, "unit": "V"}
